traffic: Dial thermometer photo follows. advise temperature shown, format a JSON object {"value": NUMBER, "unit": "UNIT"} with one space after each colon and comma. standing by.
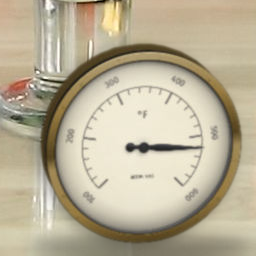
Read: {"value": 520, "unit": "°F"}
